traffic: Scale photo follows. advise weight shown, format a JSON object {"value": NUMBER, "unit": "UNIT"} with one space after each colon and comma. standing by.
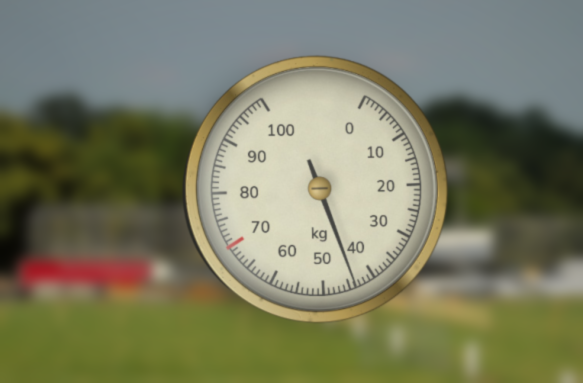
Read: {"value": 44, "unit": "kg"}
